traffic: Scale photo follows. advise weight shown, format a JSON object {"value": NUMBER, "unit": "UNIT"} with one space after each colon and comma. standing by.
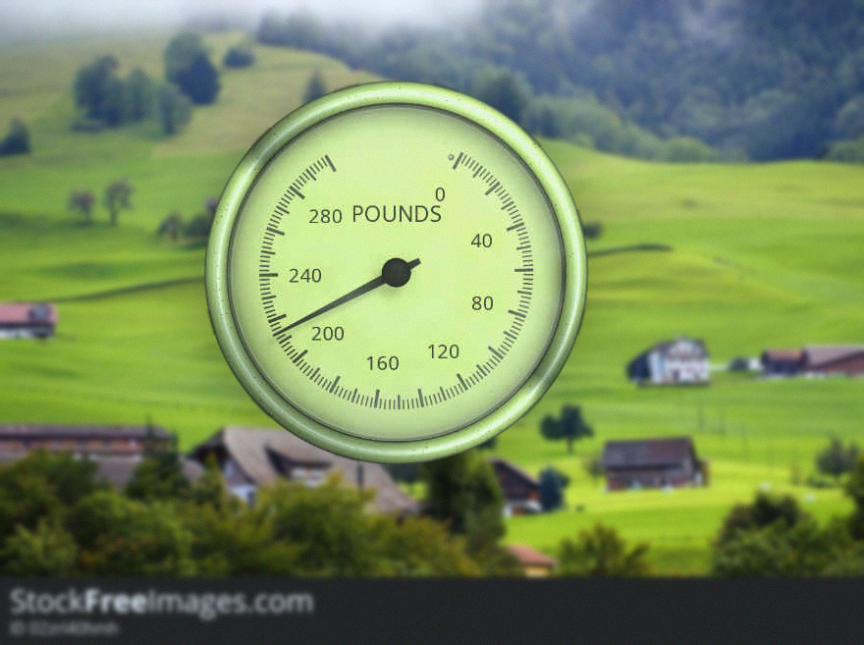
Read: {"value": 214, "unit": "lb"}
